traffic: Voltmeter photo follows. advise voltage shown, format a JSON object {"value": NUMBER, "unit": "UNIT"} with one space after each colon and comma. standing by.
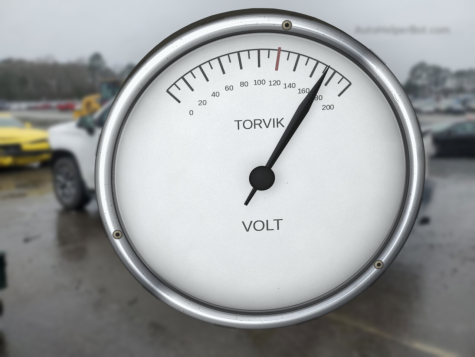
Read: {"value": 170, "unit": "V"}
